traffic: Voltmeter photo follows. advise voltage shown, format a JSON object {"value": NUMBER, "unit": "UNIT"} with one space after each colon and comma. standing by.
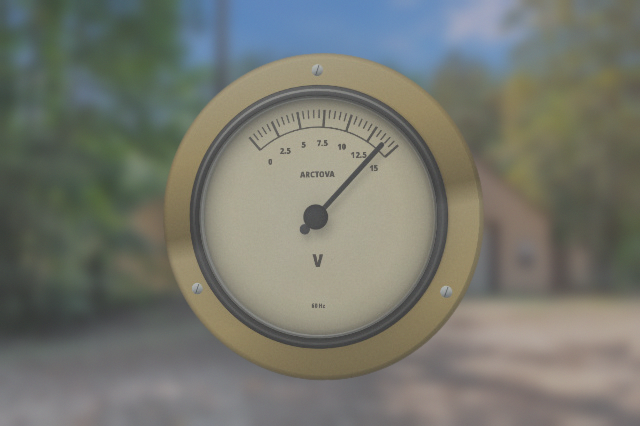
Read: {"value": 14, "unit": "V"}
